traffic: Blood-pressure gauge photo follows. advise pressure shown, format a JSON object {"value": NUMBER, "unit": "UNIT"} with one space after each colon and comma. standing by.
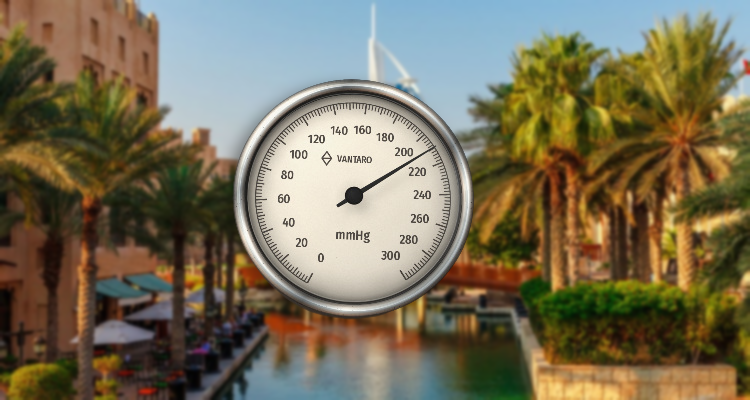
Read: {"value": 210, "unit": "mmHg"}
